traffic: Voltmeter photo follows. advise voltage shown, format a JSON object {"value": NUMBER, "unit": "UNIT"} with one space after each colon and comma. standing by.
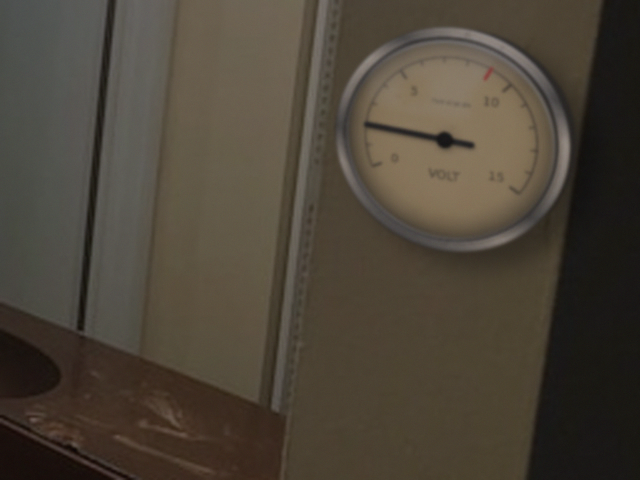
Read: {"value": 2, "unit": "V"}
